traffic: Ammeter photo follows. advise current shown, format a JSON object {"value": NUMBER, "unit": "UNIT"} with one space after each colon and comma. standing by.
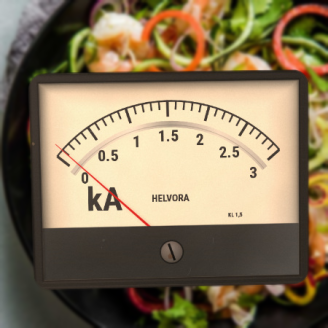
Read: {"value": 0.1, "unit": "kA"}
